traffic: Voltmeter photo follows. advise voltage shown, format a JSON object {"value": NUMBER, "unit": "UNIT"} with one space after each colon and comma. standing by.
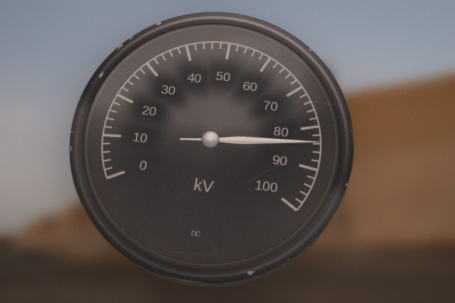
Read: {"value": 84, "unit": "kV"}
